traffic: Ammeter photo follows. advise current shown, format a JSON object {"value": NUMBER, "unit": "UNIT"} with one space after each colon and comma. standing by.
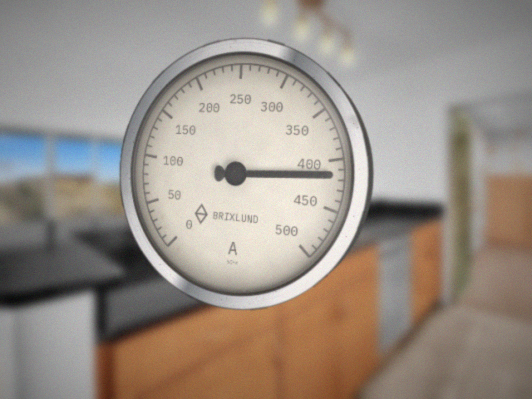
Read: {"value": 415, "unit": "A"}
